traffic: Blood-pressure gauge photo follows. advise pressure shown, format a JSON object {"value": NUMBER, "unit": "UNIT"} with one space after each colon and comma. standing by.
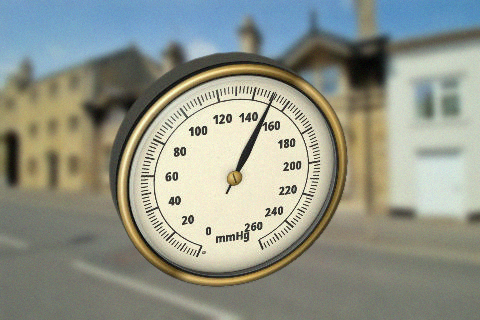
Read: {"value": 150, "unit": "mmHg"}
